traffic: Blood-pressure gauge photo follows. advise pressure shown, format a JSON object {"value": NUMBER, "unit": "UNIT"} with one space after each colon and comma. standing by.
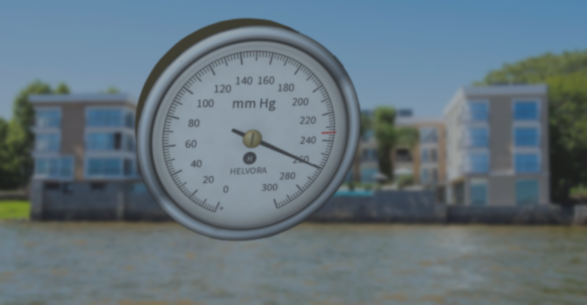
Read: {"value": 260, "unit": "mmHg"}
